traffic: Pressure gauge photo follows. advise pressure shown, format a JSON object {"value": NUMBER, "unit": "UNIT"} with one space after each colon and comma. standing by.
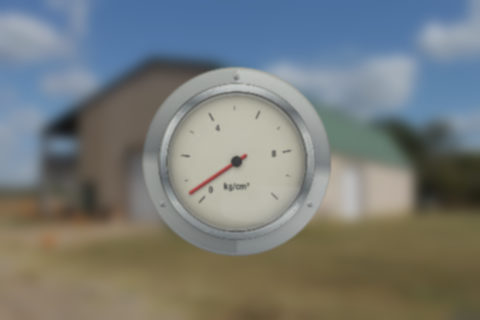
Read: {"value": 0.5, "unit": "kg/cm²"}
